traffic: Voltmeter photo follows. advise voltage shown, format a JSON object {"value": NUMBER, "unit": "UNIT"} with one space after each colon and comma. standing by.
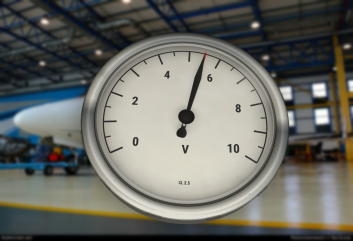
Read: {"value": 5.5, "unit": "V"}
